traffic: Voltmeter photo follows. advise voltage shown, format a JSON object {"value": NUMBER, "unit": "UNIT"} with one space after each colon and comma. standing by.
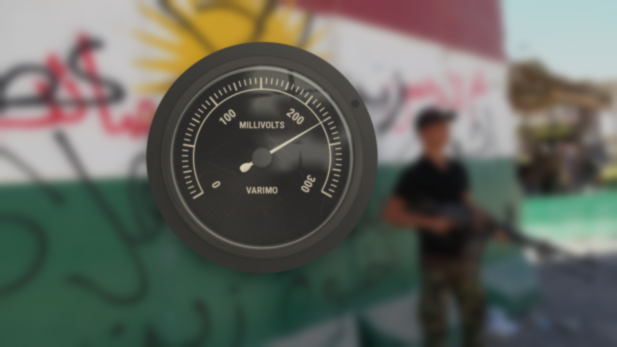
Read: {"value": 225, "unit": "mV"}
